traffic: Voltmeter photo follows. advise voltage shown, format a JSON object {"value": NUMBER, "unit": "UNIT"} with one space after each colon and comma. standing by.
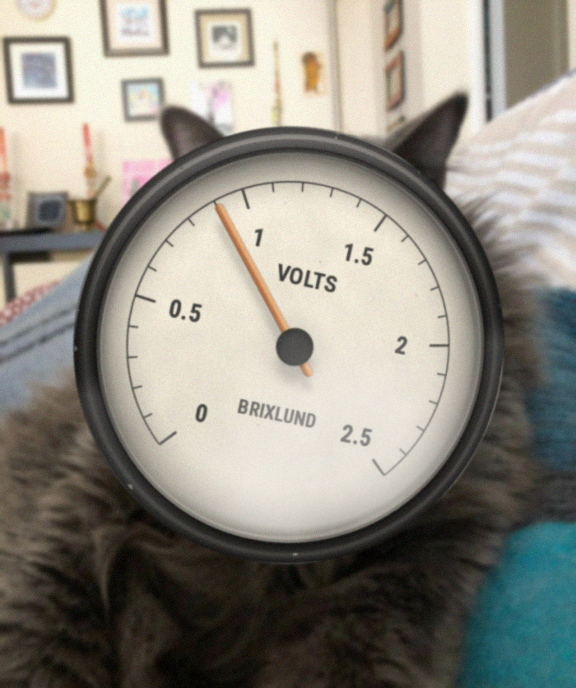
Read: {"value": 0.9, "unit": "V"}
